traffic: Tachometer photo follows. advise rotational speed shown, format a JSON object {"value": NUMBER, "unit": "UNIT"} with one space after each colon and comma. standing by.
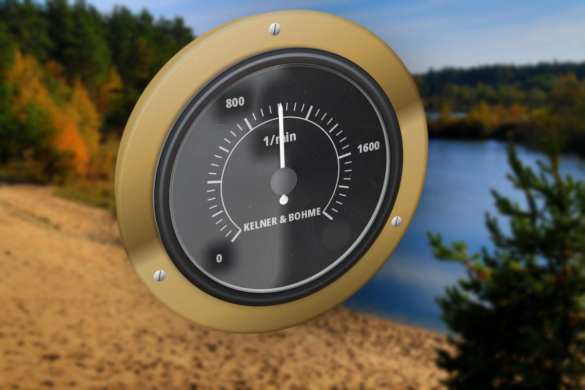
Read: {"value": 1000, "unit": "rpm"}
